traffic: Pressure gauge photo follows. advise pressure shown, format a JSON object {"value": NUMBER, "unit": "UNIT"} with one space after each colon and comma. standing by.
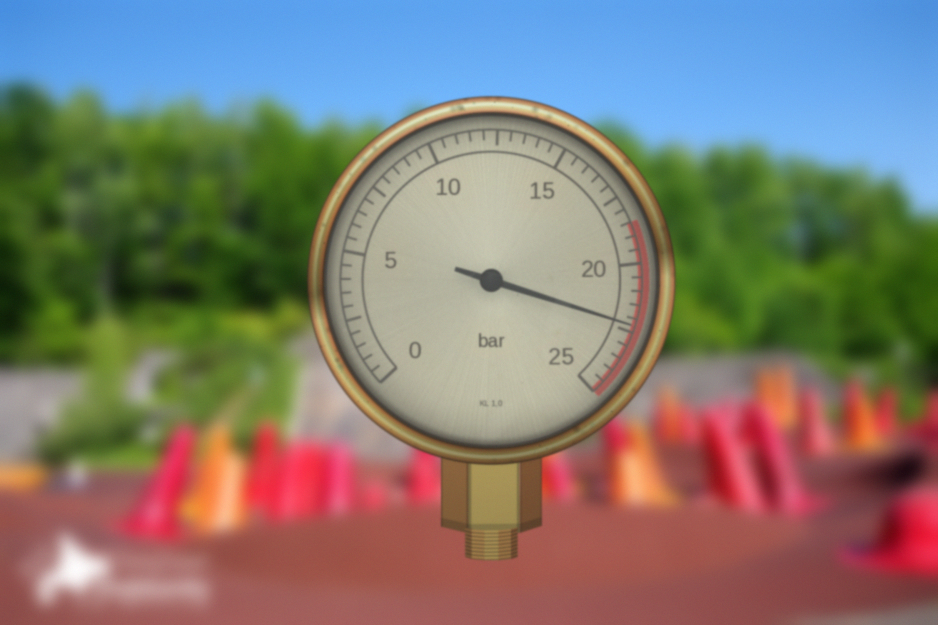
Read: {"value": 22.25, "unit": "bar"}
